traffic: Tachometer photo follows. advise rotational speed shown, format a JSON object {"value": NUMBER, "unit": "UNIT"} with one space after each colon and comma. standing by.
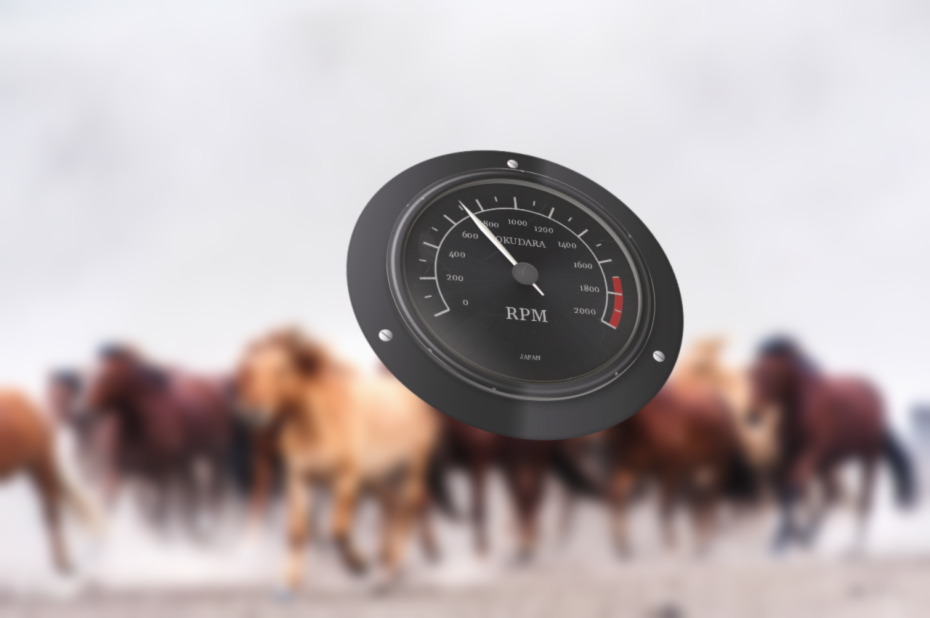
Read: {"value": 700, "unit": "rpm"}
